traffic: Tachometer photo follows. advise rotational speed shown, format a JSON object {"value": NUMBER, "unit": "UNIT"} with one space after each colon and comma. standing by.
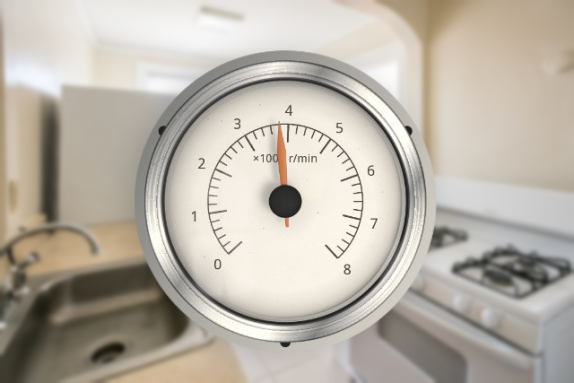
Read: {"value": 3800, "unit": "rpm"}
